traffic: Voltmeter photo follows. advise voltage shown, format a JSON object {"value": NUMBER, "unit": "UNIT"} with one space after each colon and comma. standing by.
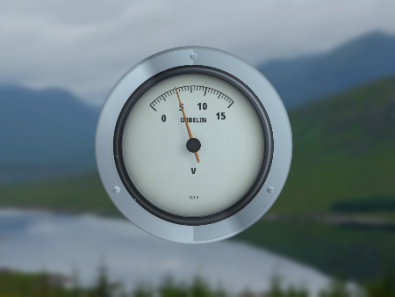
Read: {"value": 5, "unit": "V"}
